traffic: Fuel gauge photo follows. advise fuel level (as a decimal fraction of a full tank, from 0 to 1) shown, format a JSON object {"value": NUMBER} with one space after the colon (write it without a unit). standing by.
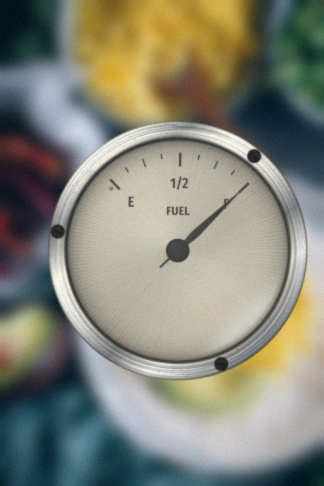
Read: {"value": 1}
